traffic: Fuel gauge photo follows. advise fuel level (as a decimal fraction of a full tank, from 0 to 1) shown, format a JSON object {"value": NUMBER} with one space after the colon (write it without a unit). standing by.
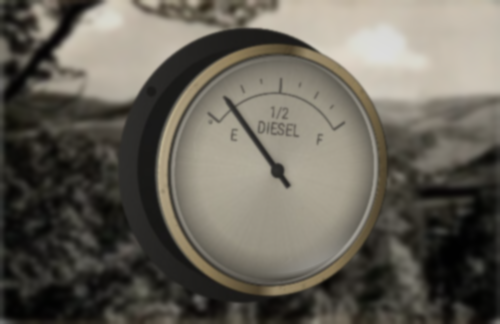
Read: {"value": 0.125}
